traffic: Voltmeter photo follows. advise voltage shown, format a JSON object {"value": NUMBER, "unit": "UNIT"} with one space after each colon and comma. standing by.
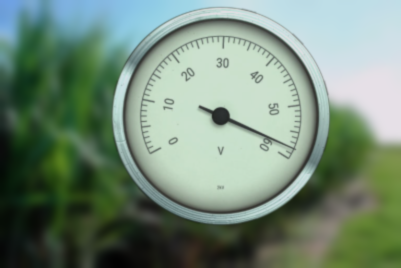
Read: {"value": 58, "unit": "V"}
